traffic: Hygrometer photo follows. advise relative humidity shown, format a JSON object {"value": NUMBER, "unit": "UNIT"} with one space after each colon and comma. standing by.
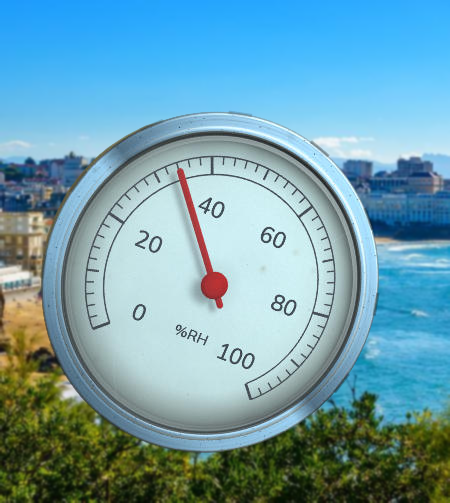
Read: {"value": 34, "unit": "%"}
